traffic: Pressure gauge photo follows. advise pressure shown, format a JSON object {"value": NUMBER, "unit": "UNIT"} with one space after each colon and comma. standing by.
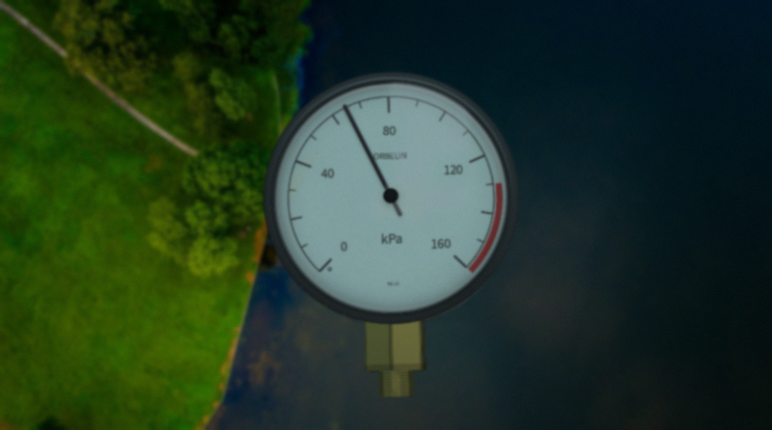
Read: {"value": 65, "unit": "kPa"}
